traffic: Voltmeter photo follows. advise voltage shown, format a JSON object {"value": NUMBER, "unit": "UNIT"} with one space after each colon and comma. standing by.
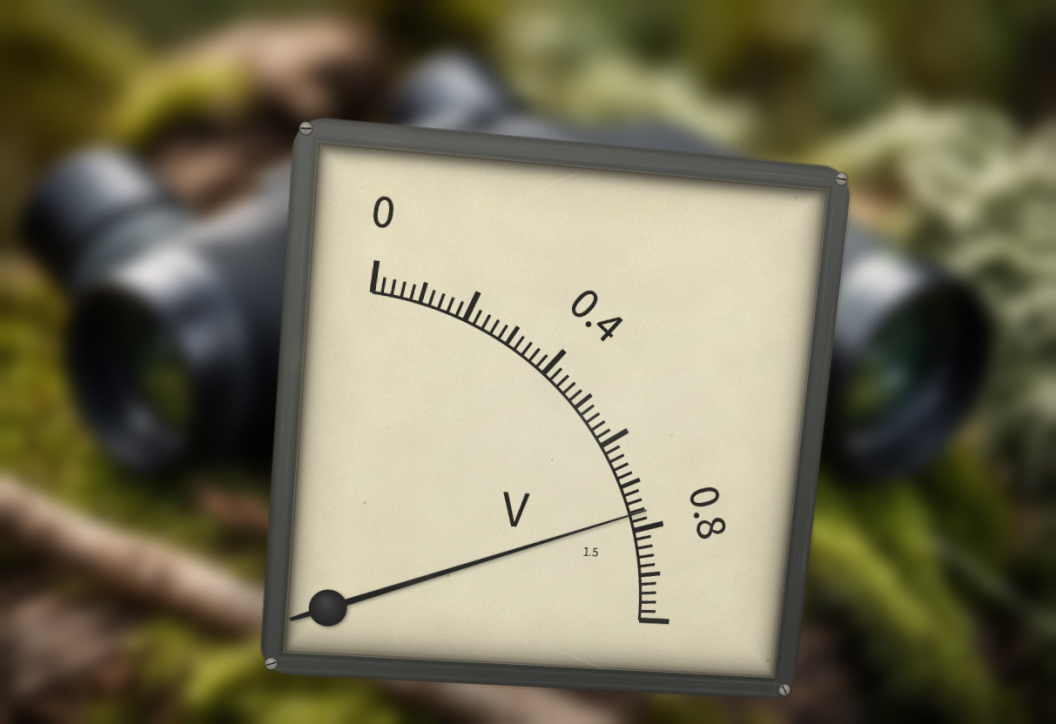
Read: {"value": 0.76, "unit": "V"}
